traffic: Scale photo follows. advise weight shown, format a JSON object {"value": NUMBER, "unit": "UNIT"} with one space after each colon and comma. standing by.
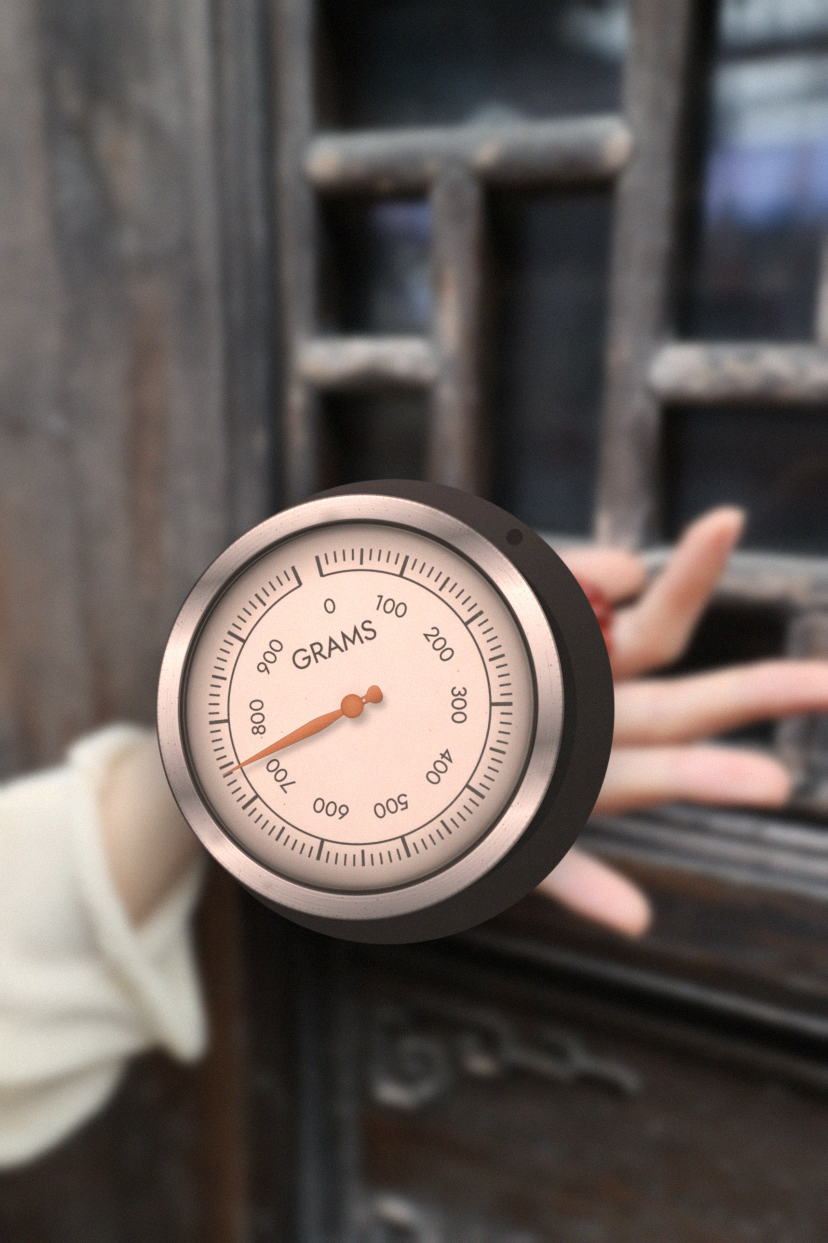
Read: {"value": 740, "unit": "g"}
